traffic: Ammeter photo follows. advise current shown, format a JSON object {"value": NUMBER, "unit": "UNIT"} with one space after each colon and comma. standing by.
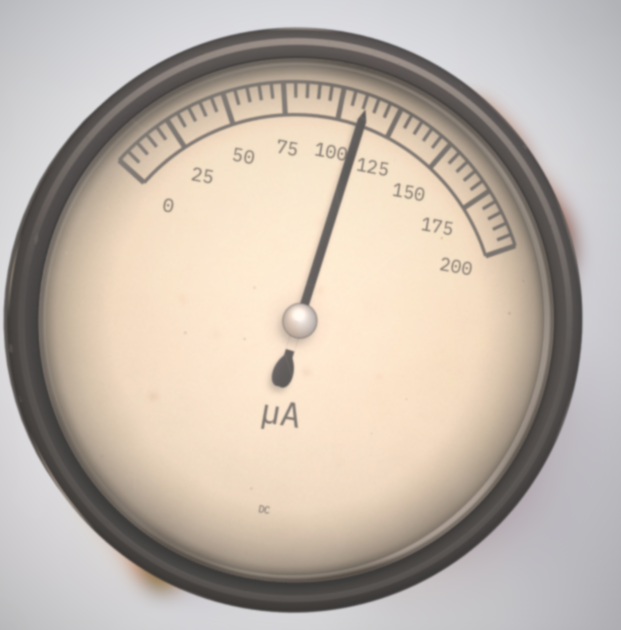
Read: {"value": 110, "unit": "µA"}
